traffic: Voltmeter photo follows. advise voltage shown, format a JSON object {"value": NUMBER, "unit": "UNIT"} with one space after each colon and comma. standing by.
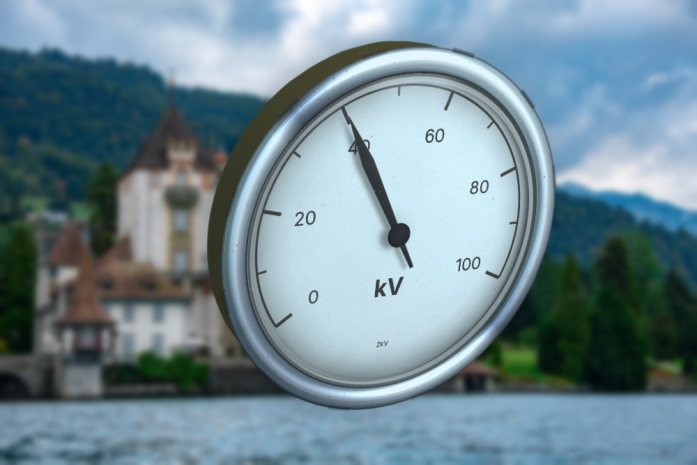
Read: {"value": 40, "unit": "kV"}
